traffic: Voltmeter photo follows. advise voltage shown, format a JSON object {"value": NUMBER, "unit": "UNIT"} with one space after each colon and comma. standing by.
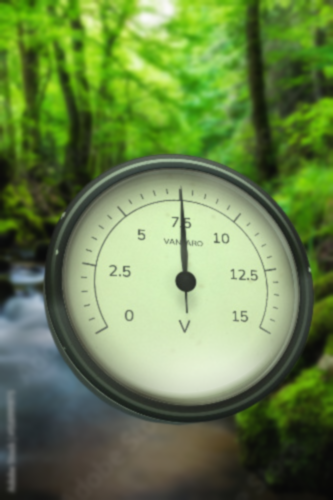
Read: {"value": 7.5, "unit": "V"}
